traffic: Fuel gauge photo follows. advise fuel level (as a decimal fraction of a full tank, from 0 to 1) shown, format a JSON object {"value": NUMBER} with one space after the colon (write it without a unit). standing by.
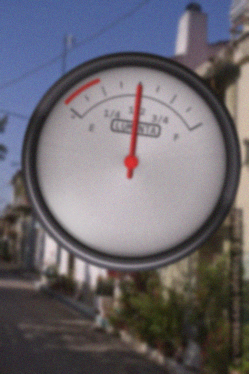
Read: {"value": 0.5}
